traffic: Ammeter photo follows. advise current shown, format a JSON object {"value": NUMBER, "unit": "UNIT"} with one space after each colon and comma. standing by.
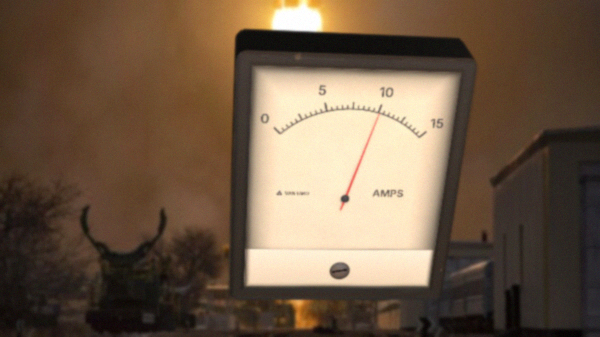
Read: {"value": 10, "unit": "A"}
